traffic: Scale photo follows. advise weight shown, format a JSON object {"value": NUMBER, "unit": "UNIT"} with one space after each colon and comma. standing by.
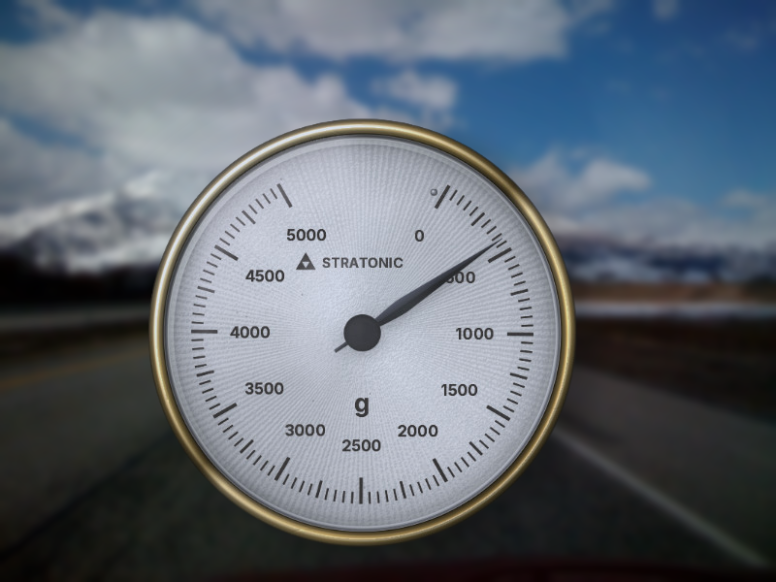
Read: {"value": 425, "unit": "g"}
